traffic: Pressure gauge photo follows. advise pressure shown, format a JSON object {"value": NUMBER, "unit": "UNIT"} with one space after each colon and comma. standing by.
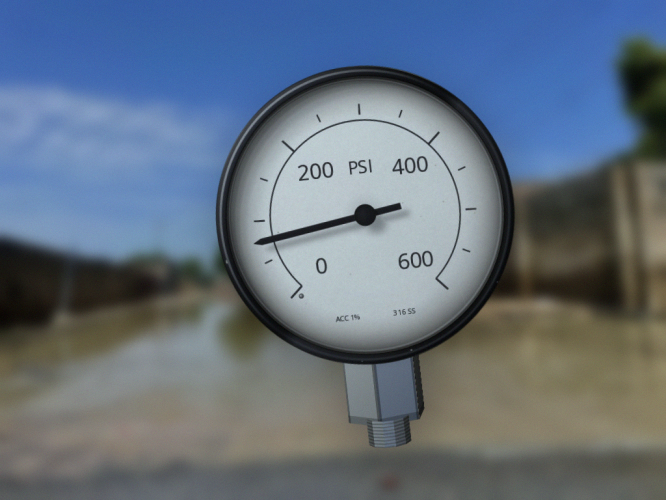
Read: {"value": 75, "unit": "psi"}
